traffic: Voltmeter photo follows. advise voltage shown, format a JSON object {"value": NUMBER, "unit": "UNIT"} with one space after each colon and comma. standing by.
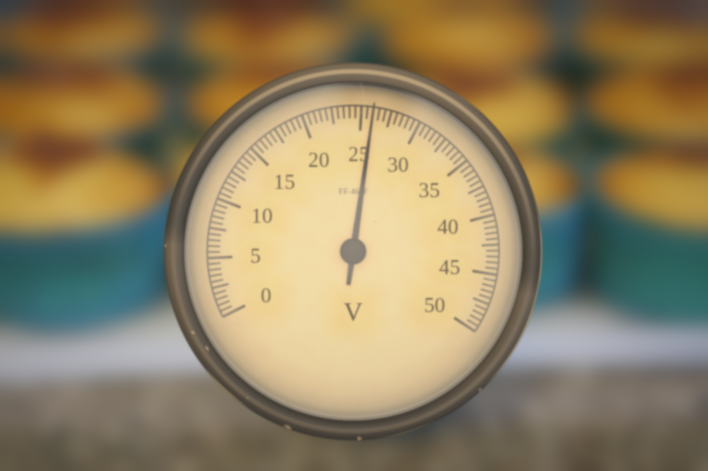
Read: {"value": 26, "unit": "V"}
